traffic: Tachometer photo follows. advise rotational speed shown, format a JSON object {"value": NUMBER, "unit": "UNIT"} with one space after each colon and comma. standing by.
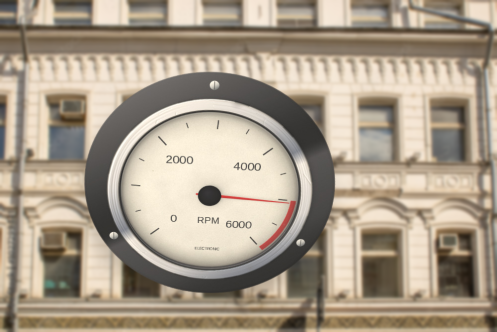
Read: {"value": 5000, "unit": "rpm"}
